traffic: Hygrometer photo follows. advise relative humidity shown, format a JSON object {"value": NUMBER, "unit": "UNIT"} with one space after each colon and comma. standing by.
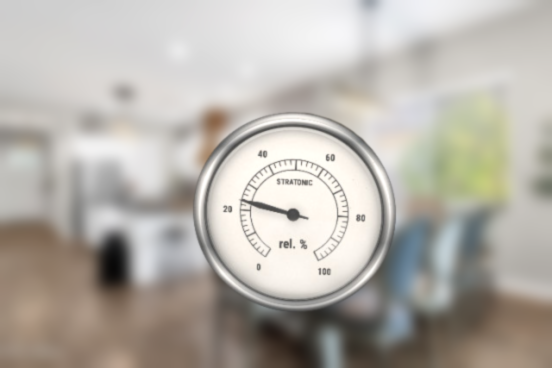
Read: {"value": 24, "unit": "%"}
